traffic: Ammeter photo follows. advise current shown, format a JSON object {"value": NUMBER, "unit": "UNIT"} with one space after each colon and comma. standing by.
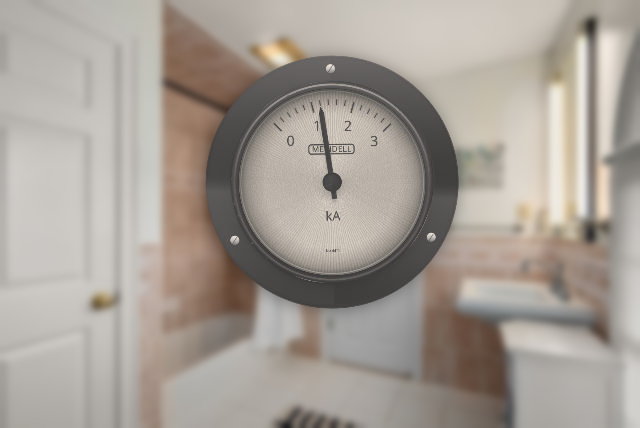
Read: {"value": 1.2, "unit": "kA"}
